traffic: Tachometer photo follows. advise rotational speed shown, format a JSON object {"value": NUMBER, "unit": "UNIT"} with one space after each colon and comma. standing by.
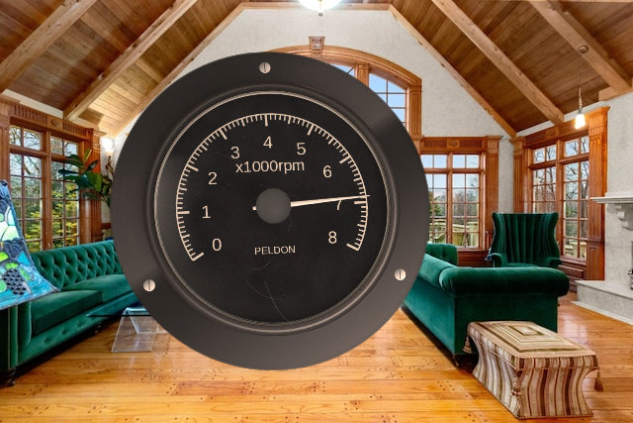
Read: {"value": 6900, "unit": "rpm"}
